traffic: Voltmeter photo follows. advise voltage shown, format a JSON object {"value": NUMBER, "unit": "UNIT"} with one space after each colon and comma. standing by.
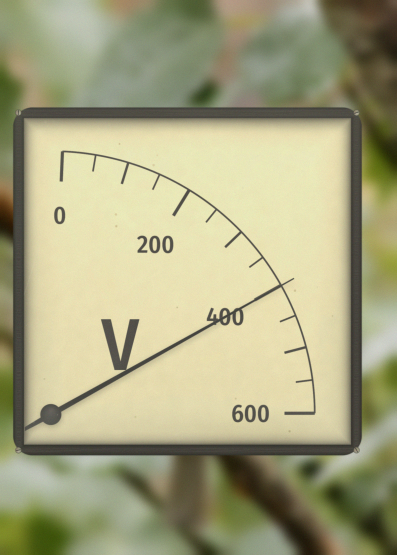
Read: {"value": 400, "unit": "V"}
